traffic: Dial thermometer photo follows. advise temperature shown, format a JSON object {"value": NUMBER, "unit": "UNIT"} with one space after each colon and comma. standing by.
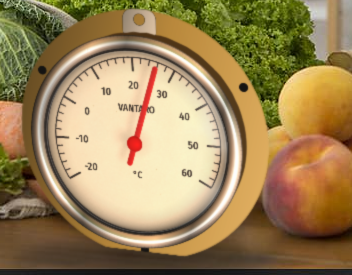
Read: {"value": 26, "unit": "°C"}
